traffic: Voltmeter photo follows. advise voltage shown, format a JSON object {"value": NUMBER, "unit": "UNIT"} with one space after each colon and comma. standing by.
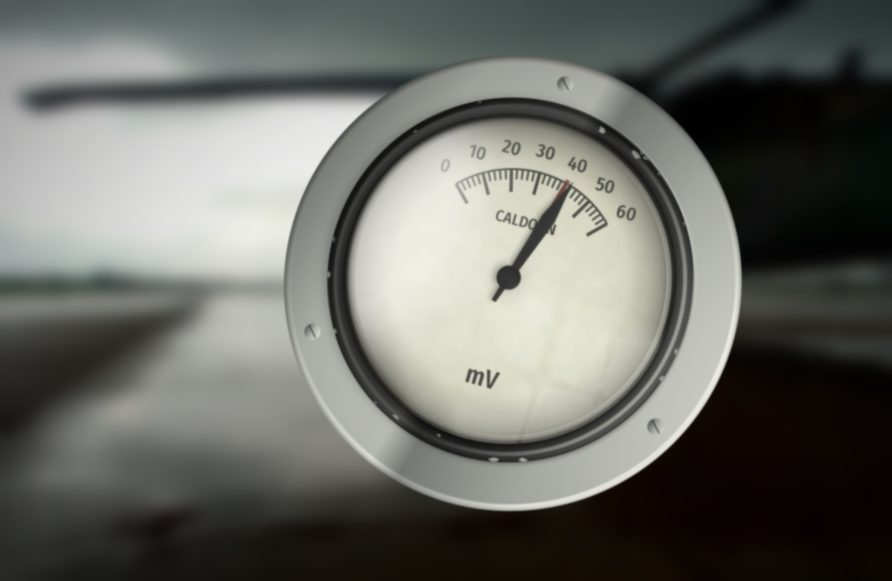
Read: {"value": 42, "unit": "mV"}
